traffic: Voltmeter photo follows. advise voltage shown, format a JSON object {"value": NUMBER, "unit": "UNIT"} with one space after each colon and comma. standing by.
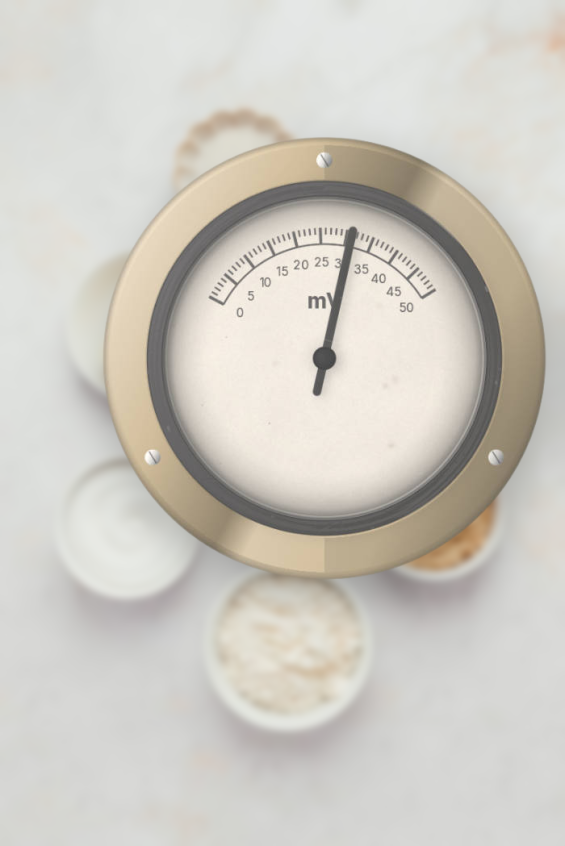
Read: {"value": 31, "unit": "mV"}
